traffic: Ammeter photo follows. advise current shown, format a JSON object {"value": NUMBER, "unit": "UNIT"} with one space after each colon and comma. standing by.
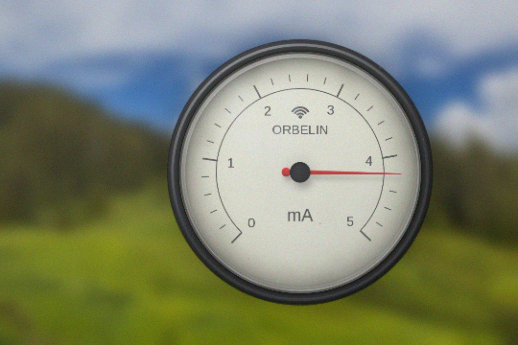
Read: {"value": 4.2, "unit": "mA"}
